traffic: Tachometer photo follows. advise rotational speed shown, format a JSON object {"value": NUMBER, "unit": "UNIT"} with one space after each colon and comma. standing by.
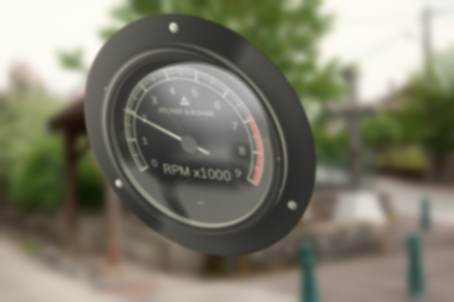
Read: {"value": 2000, "unit": "rpm"}
